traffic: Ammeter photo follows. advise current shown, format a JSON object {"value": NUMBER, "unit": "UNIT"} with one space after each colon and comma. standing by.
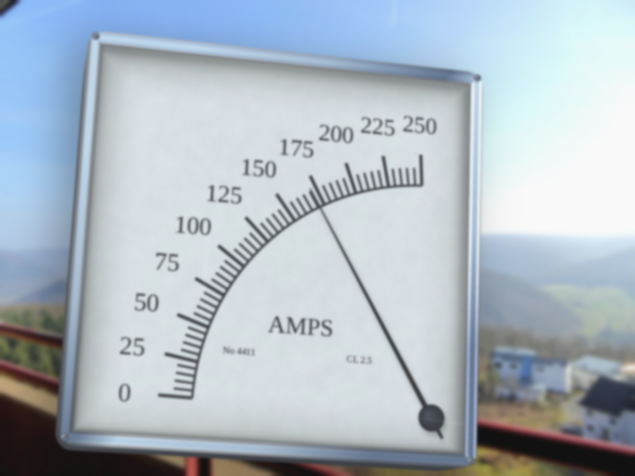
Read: {"value": 170, "unit": "A"}
